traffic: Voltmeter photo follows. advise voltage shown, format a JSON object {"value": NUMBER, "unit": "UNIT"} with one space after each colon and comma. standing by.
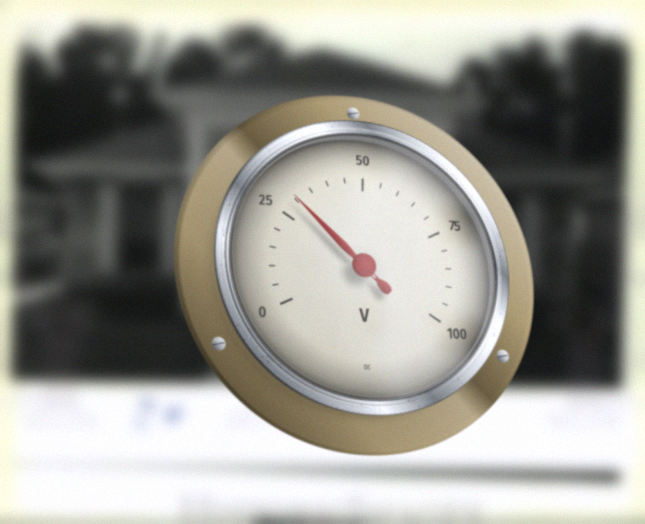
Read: {"value": 30, "unit": "V"}
